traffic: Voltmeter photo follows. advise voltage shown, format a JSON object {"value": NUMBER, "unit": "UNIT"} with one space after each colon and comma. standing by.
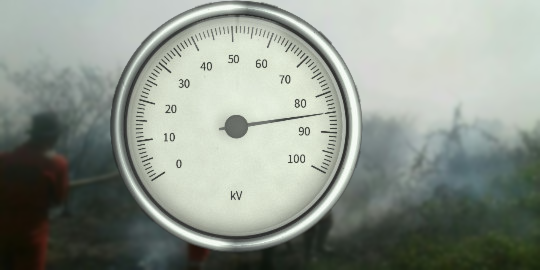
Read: {"value": 85, "unit": "kV"}
